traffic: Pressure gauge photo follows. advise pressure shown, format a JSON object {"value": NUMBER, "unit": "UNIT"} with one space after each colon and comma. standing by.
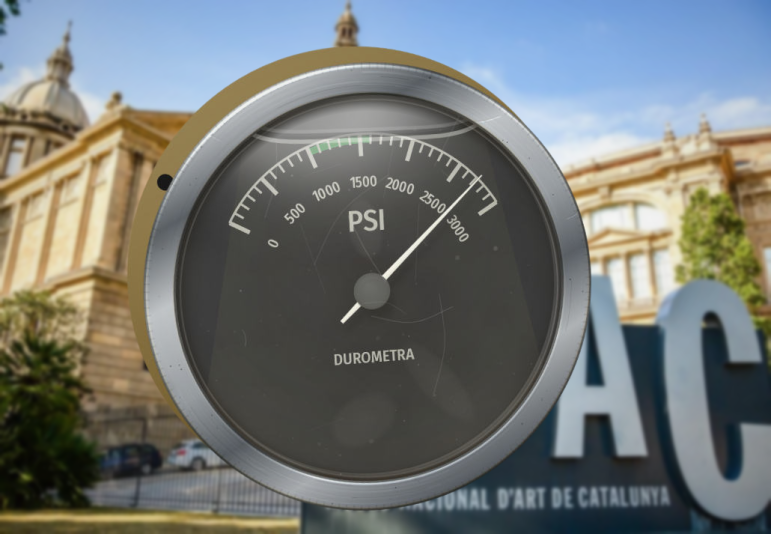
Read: {"value": 2700, "unit": "psi"}
